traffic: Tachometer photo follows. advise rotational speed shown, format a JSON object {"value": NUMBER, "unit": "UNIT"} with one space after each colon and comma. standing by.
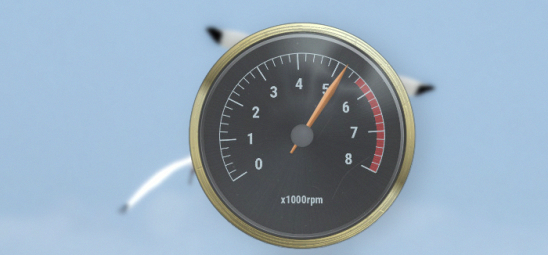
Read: {"value": 5200, "unit": "rpm"}
